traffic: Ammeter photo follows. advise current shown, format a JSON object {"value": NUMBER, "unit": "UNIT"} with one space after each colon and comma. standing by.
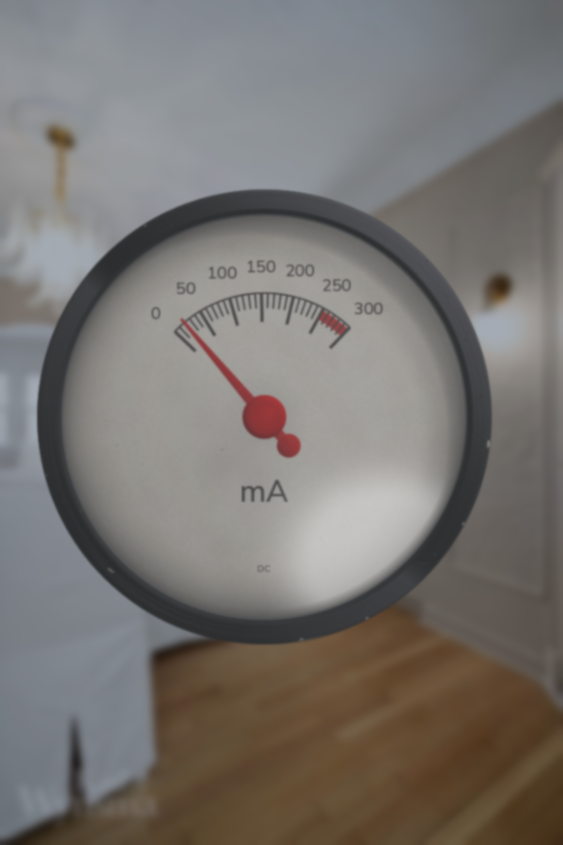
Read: {"value": 20, "unit": "mA"}
